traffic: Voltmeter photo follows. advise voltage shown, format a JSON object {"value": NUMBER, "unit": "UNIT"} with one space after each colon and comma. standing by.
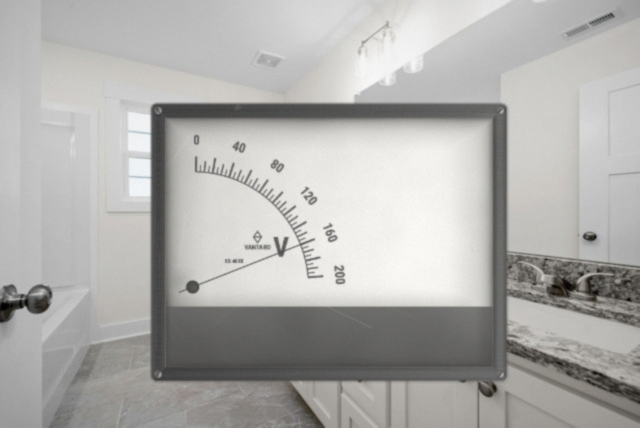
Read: {"value": 160, "unit": "V"}
